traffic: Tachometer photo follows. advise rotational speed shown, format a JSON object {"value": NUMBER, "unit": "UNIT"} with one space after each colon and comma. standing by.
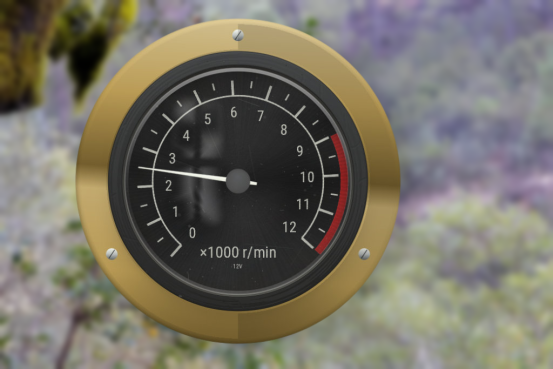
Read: {"value": 2500, "unit": "rpm"}
